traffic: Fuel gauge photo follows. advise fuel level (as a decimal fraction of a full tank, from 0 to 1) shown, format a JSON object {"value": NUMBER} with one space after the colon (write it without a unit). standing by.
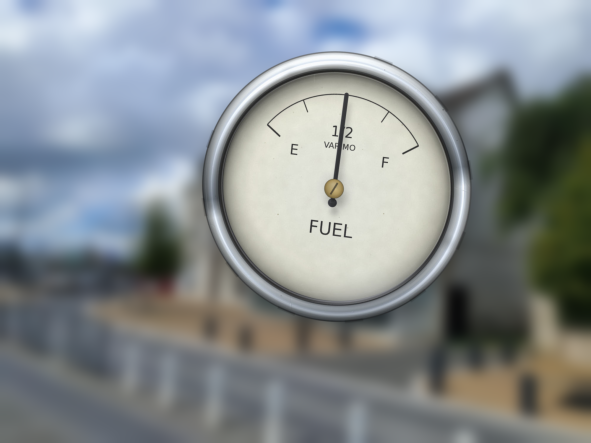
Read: {"value": 0.5}
